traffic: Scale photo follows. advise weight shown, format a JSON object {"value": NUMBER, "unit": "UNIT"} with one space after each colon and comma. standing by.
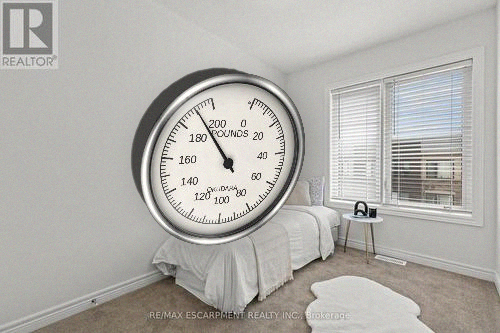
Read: {"value": 190, "unit": "lb"}
